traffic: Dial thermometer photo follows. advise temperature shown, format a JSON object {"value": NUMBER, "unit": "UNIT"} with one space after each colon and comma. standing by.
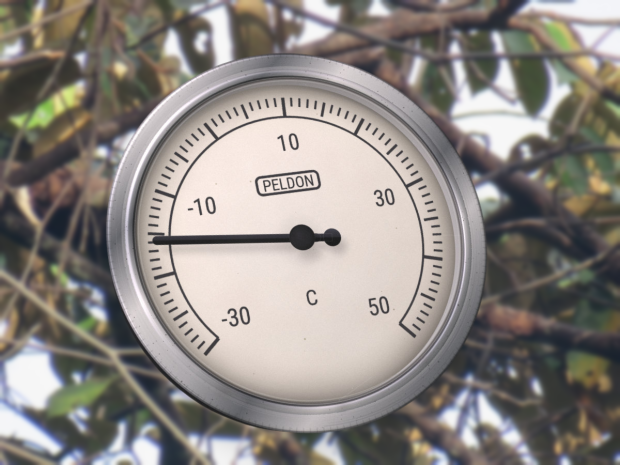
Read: {"value": -16, "unit": "°C"}
